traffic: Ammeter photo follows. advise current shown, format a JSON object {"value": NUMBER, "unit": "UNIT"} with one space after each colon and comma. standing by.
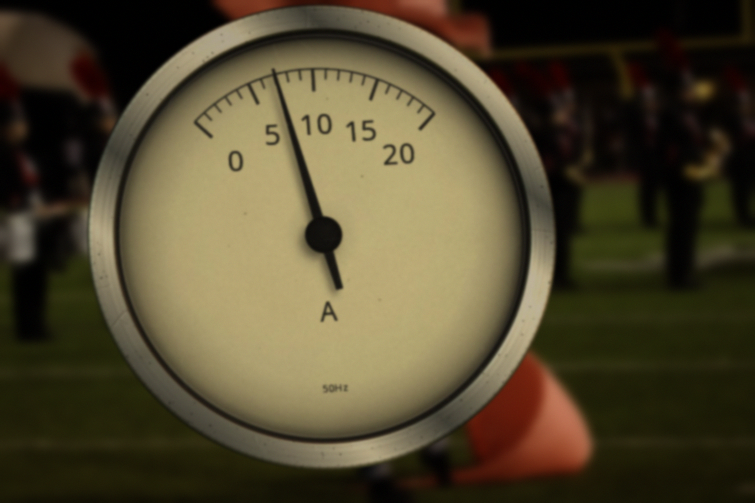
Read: {"value": 7, "unit": "A"}
